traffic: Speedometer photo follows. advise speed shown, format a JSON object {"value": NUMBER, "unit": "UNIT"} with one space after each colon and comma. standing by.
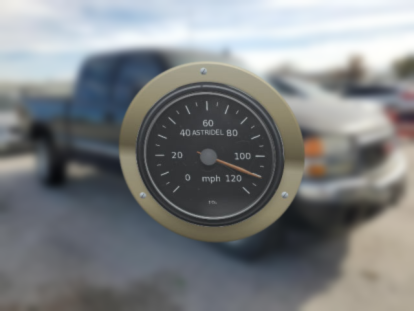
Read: {"value": 110, "unit": "mph"}
